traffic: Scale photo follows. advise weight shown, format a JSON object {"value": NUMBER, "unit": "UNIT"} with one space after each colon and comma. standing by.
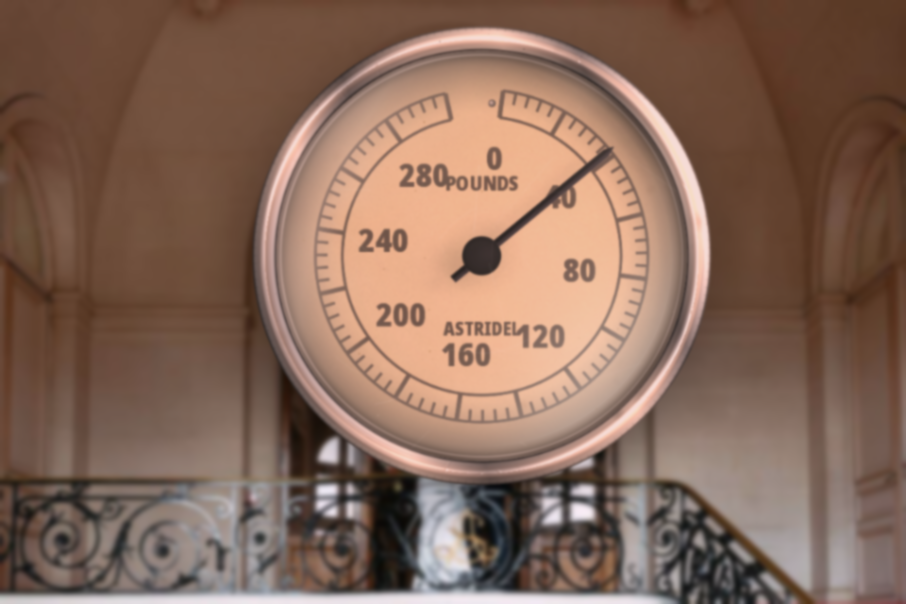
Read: {"value": 38, "unit": "lb"}
